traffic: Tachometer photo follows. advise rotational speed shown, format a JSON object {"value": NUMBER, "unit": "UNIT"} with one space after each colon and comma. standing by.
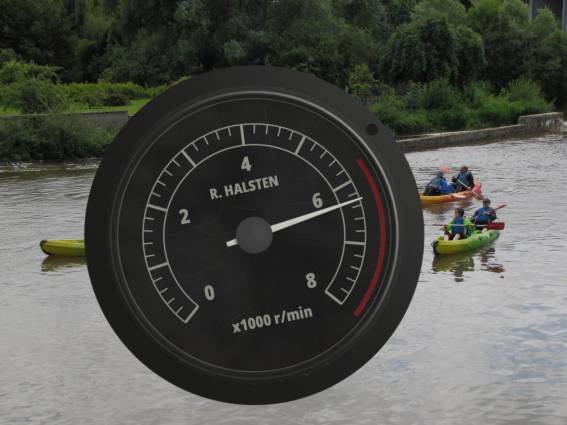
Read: {"value": 6300, "unit": "rpm"}
